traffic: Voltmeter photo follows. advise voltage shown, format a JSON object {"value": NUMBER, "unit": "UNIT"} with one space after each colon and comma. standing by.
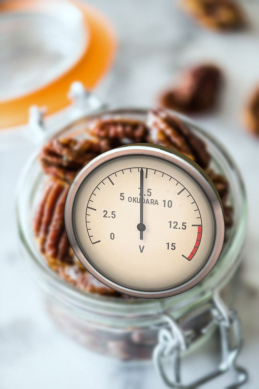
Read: {"value": 7.25, "unit": "V"}
